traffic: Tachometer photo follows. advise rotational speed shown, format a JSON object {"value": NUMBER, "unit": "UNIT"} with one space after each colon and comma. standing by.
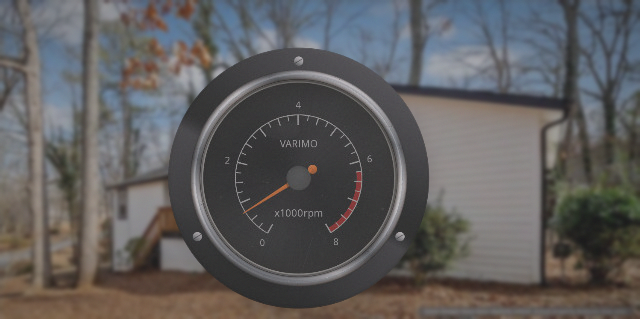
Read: {"value": 750, "unit": "rpm"}
